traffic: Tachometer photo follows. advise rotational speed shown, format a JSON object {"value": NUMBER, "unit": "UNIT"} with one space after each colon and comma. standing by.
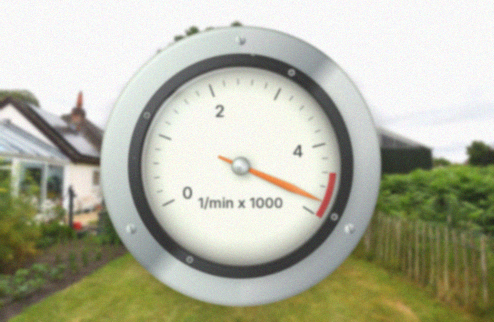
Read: {"value": 4800, "unit": "rpm"}
